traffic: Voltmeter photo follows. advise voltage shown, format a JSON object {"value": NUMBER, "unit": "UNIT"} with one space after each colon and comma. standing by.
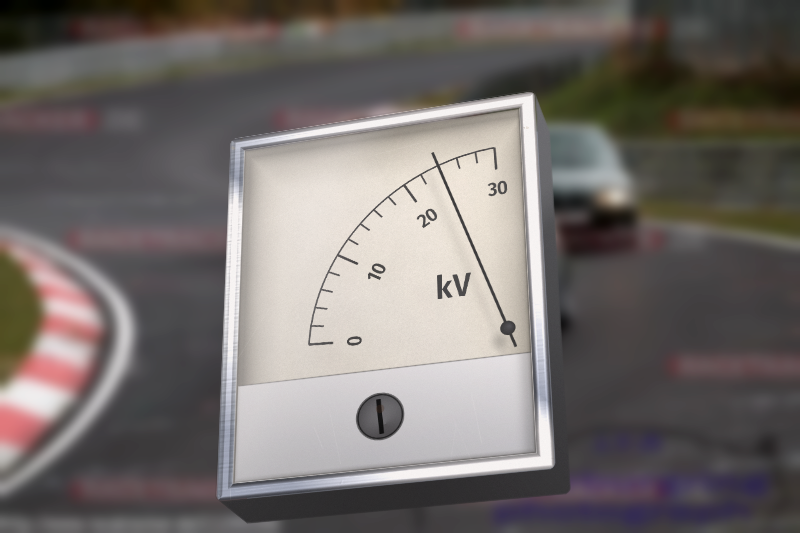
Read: {"value": 24, "unit": "kV"}
